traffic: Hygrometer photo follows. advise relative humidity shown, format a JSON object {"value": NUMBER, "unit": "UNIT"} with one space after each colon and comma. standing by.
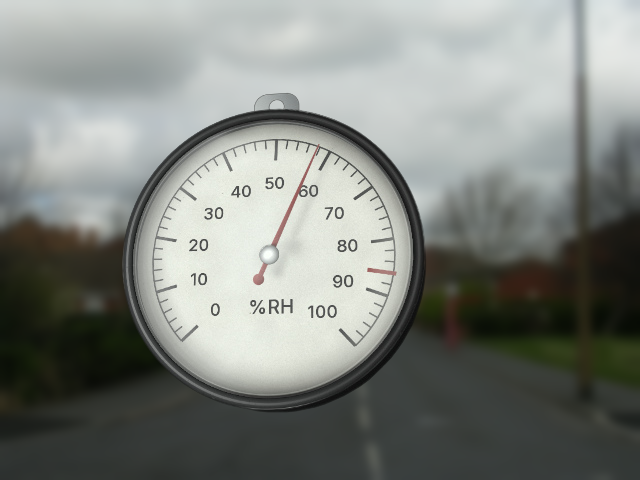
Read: {"value": 58, "unit": "%"}
